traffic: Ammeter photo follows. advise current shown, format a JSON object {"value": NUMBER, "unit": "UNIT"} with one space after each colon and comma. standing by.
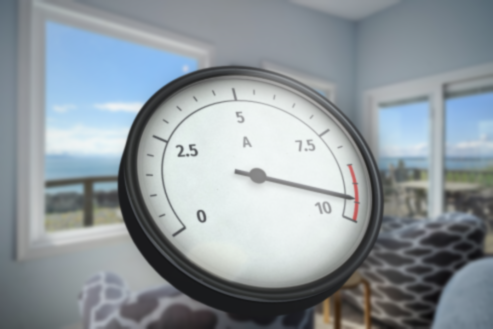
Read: {"value": 9.5, "unit": "A"}
